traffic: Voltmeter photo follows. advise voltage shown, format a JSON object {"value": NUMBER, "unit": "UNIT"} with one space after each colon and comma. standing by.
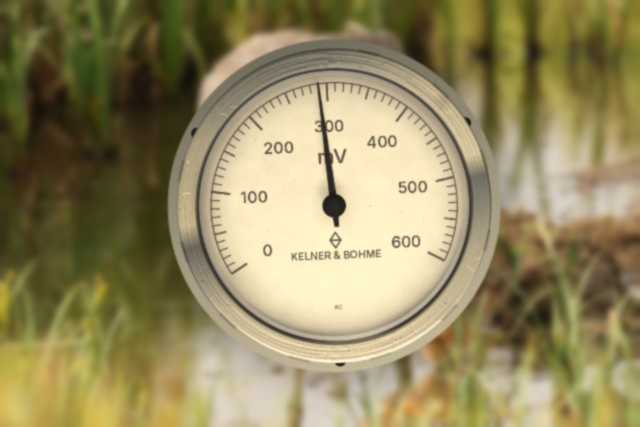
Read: {"value": 290, "unit": "mV"}
